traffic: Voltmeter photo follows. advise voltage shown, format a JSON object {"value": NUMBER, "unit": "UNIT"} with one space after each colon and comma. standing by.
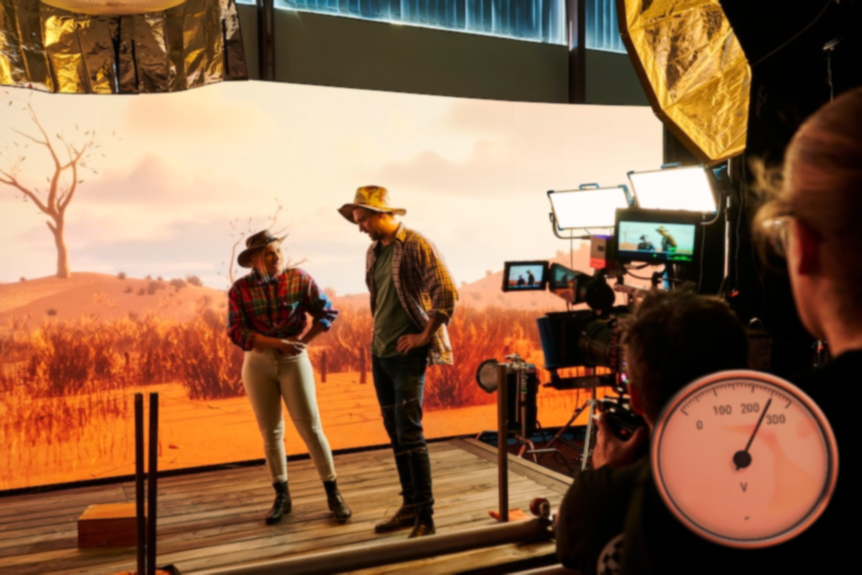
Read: {"value": 250, "unit": "V"}
